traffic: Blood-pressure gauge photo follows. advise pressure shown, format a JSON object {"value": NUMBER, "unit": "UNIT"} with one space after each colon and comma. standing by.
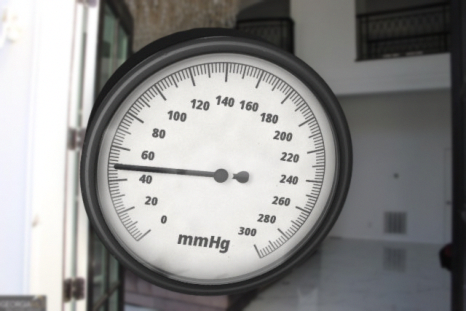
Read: {"value": 50, "unit": "mmHg"}
